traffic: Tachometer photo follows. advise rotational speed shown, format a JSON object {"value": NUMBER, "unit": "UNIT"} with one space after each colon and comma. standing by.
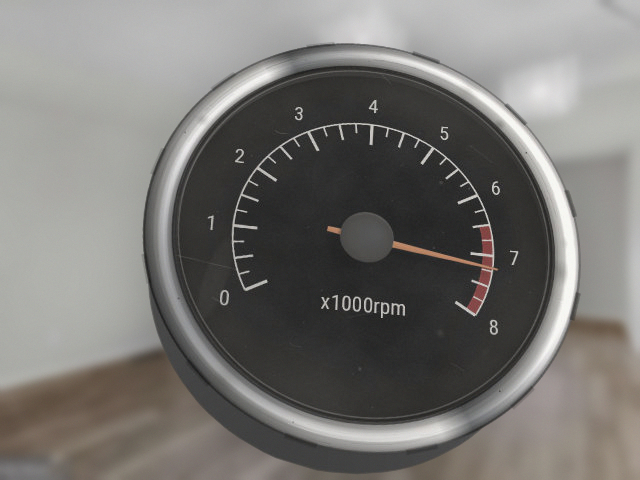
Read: {"value": 7250, "unit": "rpm"}
